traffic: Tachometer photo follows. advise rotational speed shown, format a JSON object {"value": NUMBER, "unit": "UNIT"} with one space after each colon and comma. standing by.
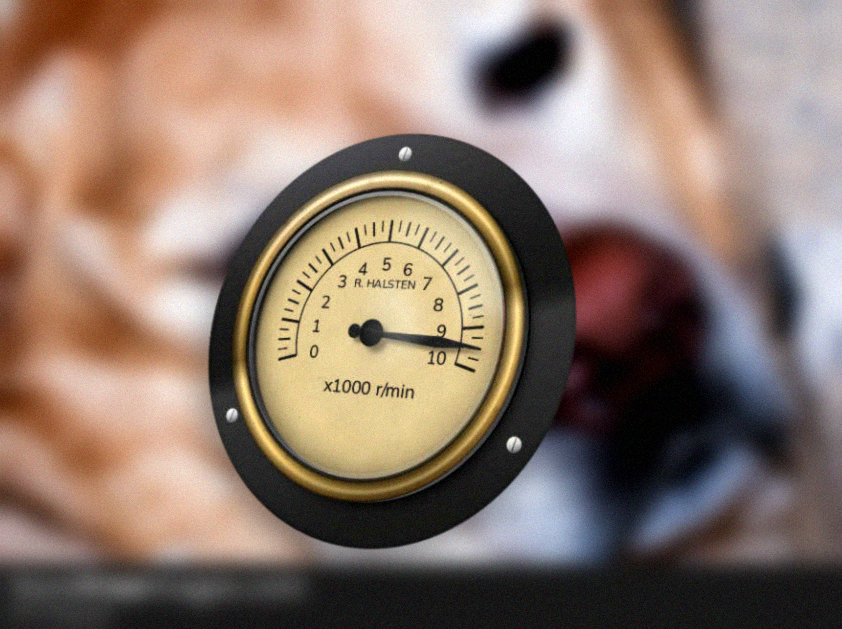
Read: {"value": 9500, "unit": "rpm"}
